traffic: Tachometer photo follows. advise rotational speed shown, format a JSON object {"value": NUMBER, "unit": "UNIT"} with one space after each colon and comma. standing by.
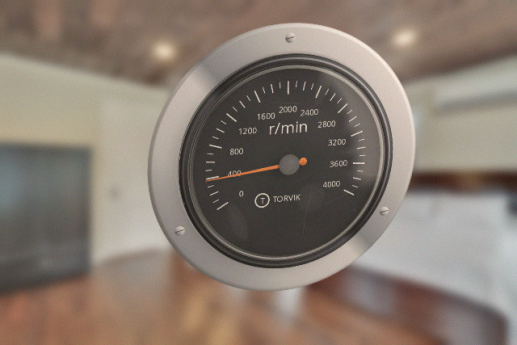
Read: {"value": 400, "unit": "rpm"}
